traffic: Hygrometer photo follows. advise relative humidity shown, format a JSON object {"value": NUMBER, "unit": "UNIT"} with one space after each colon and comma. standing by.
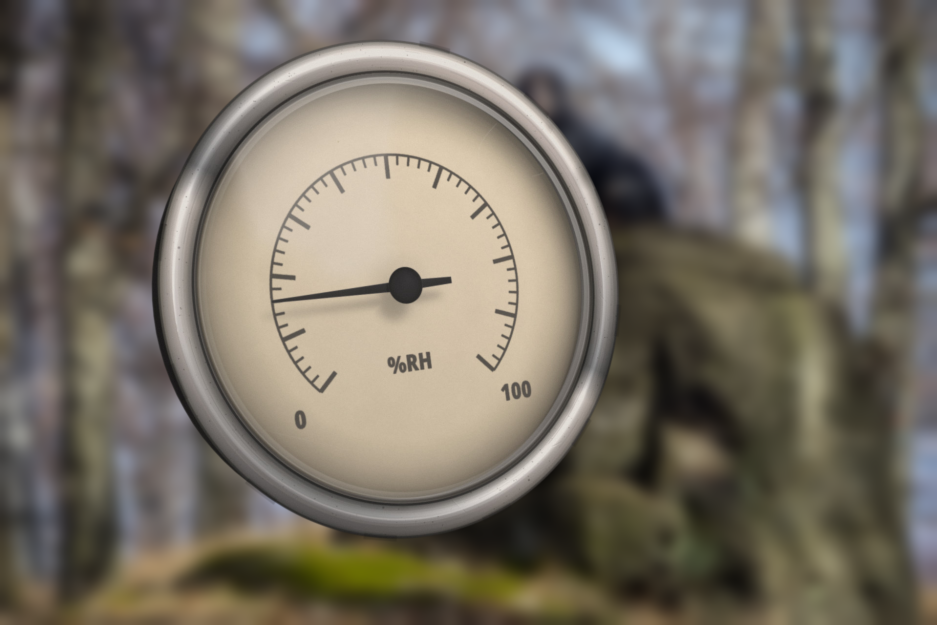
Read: {"value": 16, "unit": "%"}
